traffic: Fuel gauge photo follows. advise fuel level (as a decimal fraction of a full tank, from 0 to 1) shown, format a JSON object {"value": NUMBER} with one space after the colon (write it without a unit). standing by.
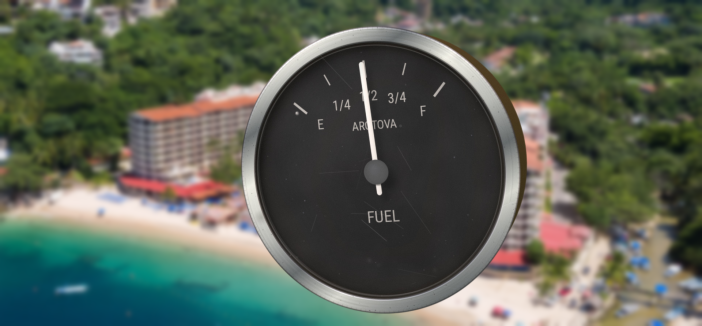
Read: {"value": 0.5}
